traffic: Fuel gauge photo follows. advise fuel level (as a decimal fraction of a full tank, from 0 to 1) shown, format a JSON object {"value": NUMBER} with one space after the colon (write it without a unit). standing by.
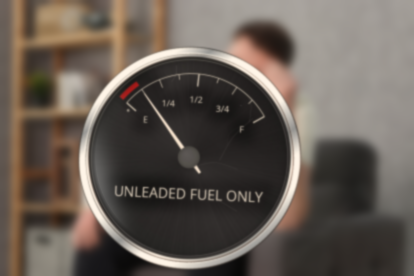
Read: {"value": 0.125}
